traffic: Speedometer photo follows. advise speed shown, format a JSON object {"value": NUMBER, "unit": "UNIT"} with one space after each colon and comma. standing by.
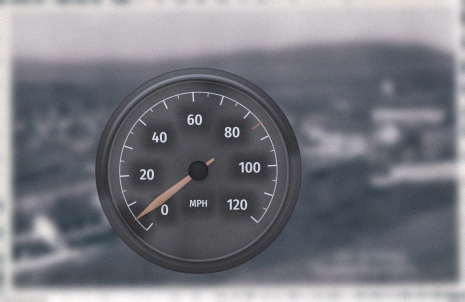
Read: {"value": 5, "unit": "mph"}
